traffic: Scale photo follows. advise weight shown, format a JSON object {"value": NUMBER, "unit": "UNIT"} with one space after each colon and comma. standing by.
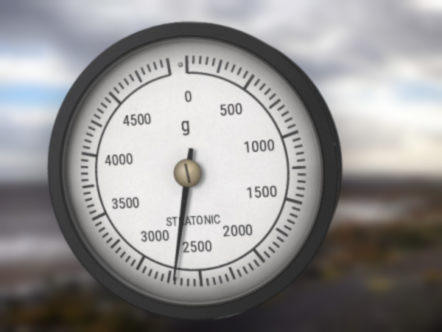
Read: {"value": 2700, "unit": "g"}
